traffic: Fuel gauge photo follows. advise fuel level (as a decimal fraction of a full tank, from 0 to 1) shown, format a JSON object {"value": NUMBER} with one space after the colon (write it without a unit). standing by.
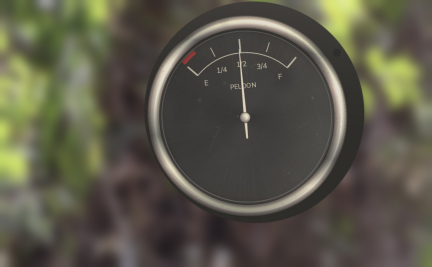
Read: {"value": 0.5}
